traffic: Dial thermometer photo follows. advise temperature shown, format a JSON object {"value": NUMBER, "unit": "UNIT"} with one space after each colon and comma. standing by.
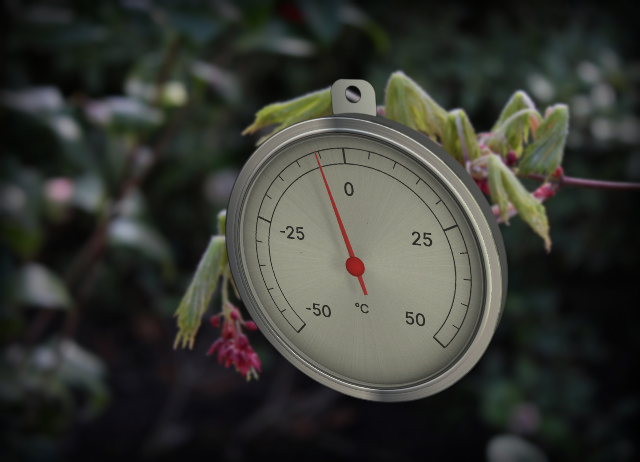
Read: {"value": -5, "unit": "°C"}
